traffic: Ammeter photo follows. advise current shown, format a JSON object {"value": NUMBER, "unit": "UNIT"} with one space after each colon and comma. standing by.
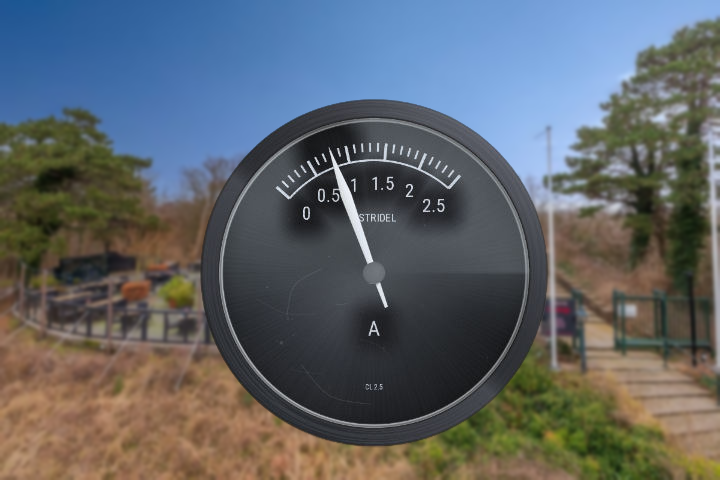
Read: {"value": 0.8, "unit": "A"}
